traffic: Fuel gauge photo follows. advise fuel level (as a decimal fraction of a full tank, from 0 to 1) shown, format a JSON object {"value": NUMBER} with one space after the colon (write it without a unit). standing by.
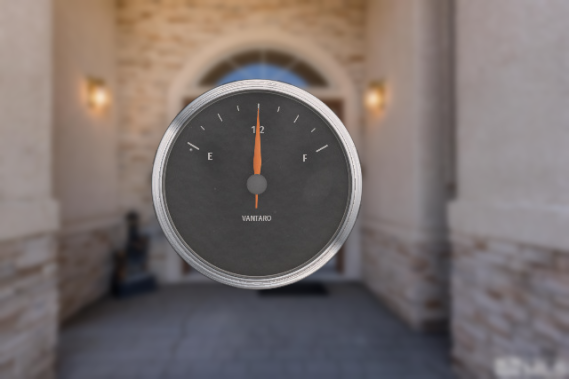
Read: {"value": 0.5}
